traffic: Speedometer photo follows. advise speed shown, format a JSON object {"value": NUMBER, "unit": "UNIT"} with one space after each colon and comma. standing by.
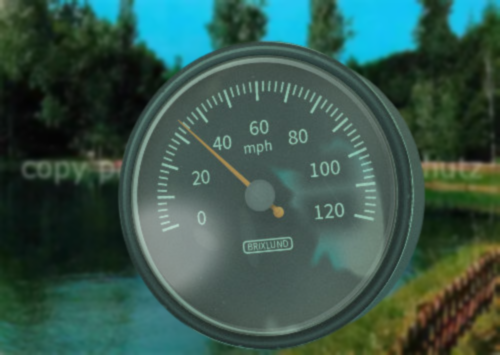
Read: {"value": 34, "unit": "mph"}
